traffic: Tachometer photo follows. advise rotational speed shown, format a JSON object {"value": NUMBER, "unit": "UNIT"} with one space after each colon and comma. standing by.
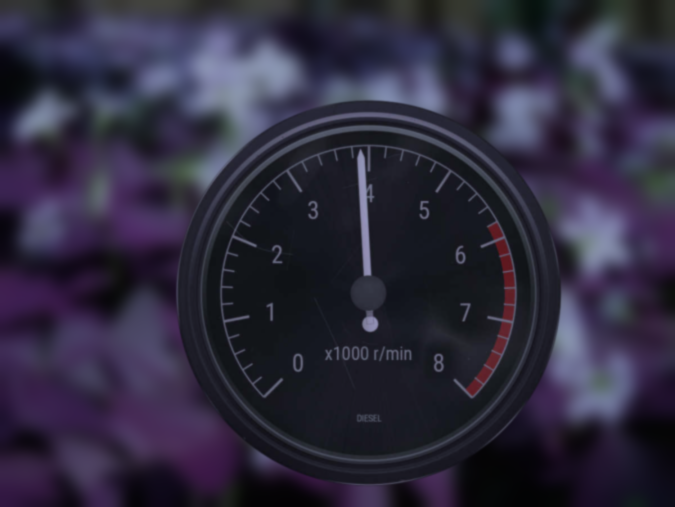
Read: {"value": 3900, "unit": "rpm"}
